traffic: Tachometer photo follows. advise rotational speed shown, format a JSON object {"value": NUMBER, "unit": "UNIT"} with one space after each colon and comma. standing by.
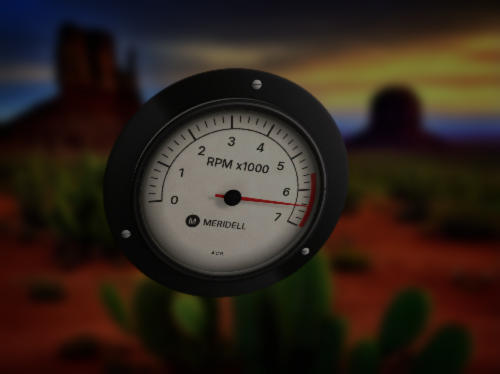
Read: {"value": 6400, "unit": "rpm"}
